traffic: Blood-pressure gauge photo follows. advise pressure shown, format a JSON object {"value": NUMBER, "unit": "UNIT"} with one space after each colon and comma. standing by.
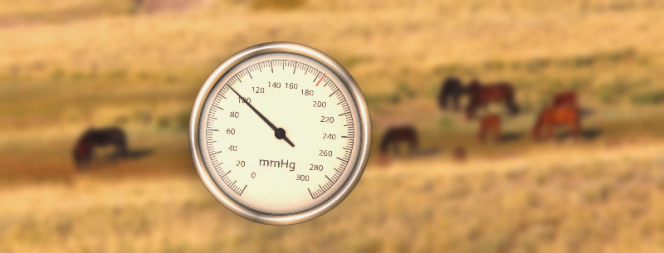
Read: {"value": 100, "unit": "mmHg"}
